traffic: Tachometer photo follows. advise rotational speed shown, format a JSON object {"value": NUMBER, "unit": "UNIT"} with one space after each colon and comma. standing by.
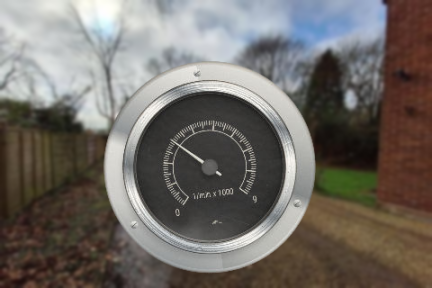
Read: {"value": 3000, "unit": "rpm"}
